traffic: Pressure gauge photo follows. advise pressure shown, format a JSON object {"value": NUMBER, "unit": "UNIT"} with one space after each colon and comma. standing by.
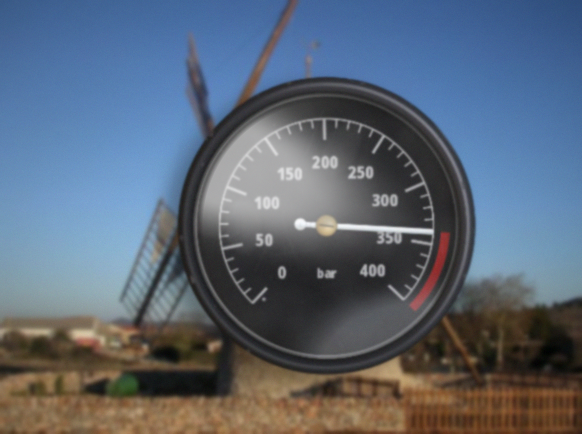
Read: {"value": 340, "unit": "bar"}
